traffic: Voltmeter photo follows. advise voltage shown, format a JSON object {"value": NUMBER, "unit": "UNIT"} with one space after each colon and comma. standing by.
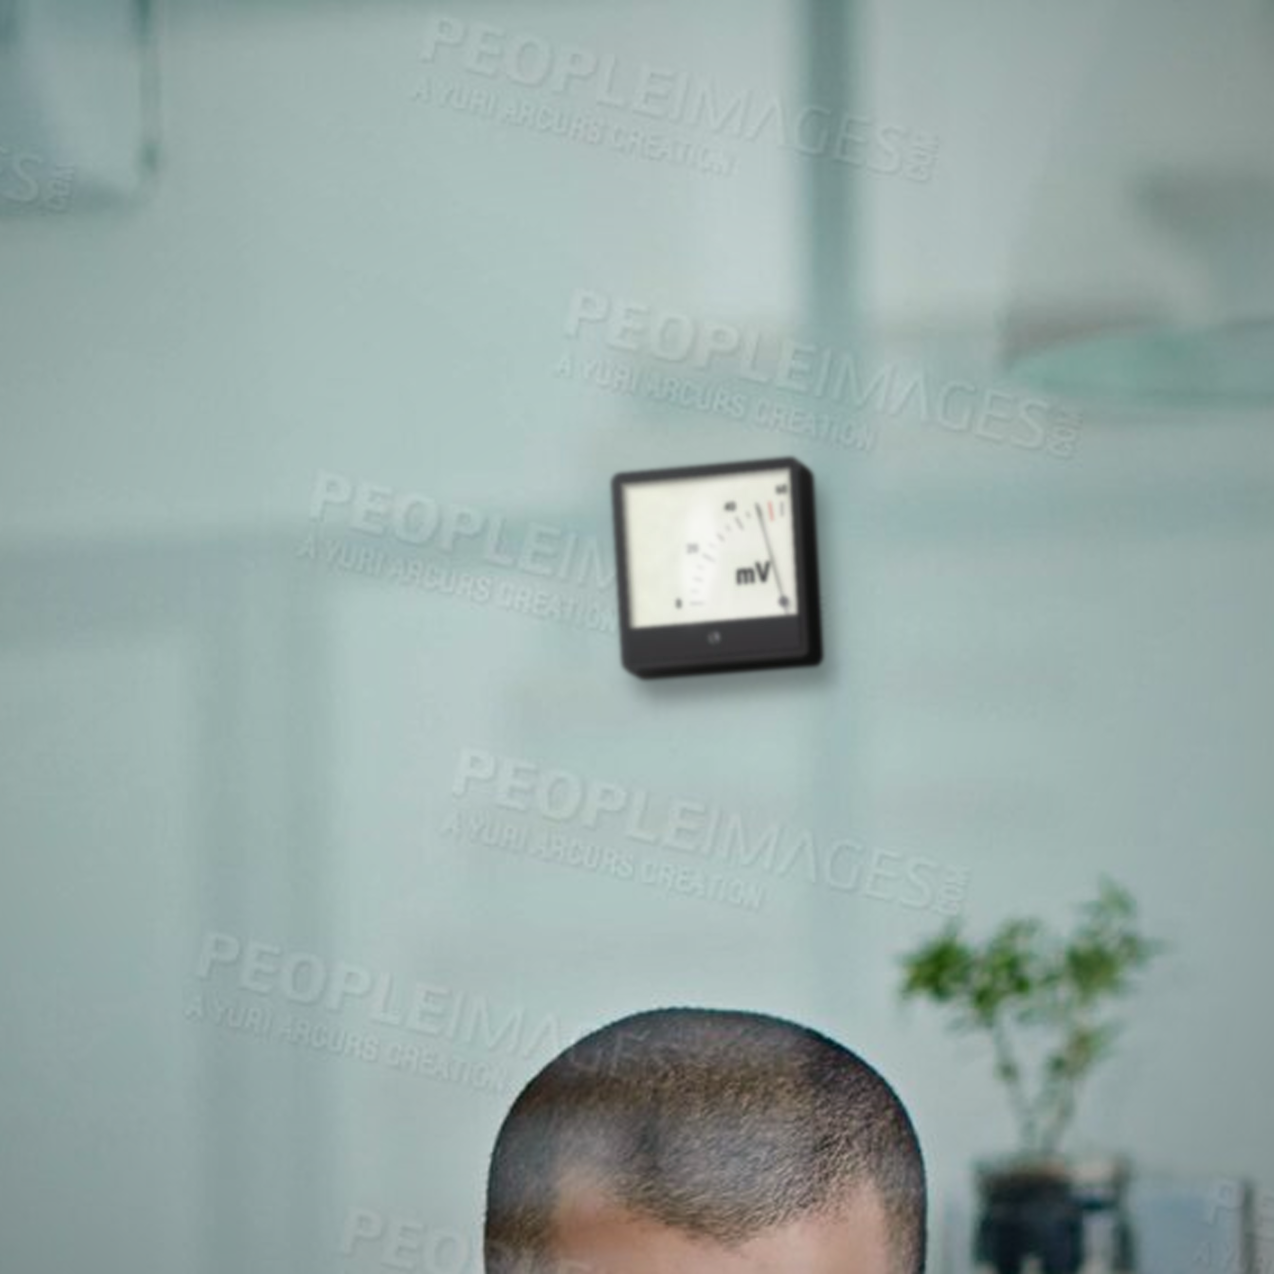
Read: {"value": 50, "unit": "mV"}
